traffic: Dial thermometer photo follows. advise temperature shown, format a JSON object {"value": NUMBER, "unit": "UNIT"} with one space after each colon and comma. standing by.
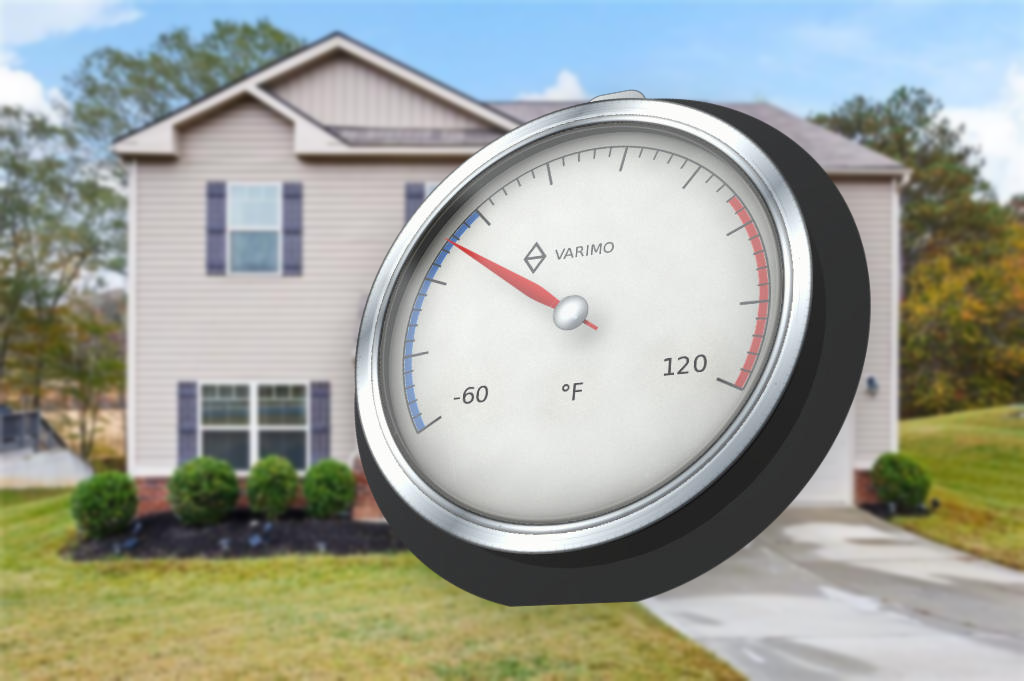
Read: {"value": -10, "unit": "°F"}
